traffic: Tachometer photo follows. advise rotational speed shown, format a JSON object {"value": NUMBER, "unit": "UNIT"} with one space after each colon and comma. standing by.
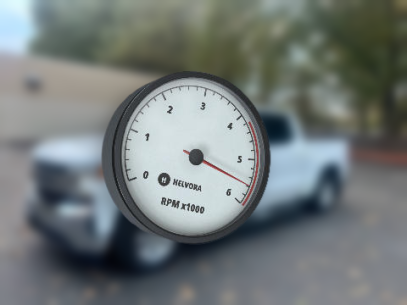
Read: {"value": 5600, "unit": "rpm"}
